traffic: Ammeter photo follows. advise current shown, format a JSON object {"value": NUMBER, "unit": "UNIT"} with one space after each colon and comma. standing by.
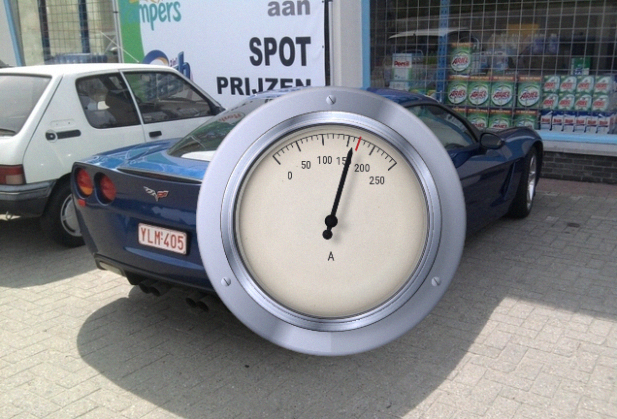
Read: {"value": 160, "unit": "A"}
